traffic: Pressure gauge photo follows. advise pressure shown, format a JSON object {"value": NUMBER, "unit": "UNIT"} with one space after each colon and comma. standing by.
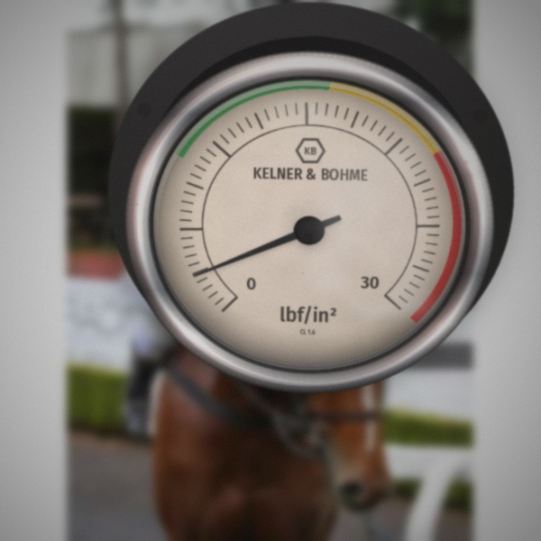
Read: {"value": 2.5, "unit": "psi"}
